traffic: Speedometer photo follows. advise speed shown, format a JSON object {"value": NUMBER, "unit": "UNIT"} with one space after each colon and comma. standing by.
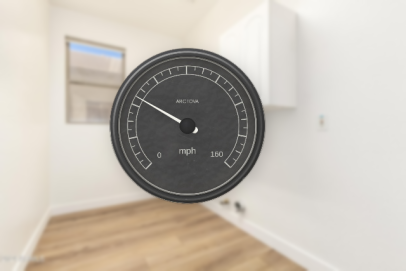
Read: {"value": 45, "unit": "mph"}
